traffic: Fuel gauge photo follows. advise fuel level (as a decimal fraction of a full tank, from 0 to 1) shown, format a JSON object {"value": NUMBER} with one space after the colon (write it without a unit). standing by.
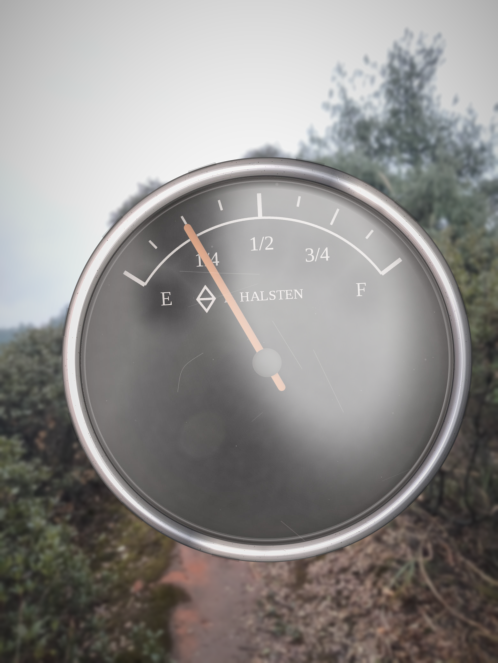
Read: {"value": 0.25}
